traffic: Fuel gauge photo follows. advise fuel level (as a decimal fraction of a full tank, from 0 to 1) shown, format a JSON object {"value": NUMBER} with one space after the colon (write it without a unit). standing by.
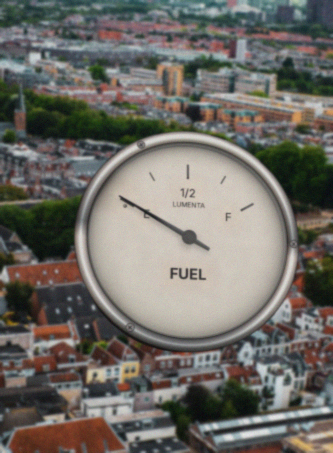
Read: {"value": 0}
